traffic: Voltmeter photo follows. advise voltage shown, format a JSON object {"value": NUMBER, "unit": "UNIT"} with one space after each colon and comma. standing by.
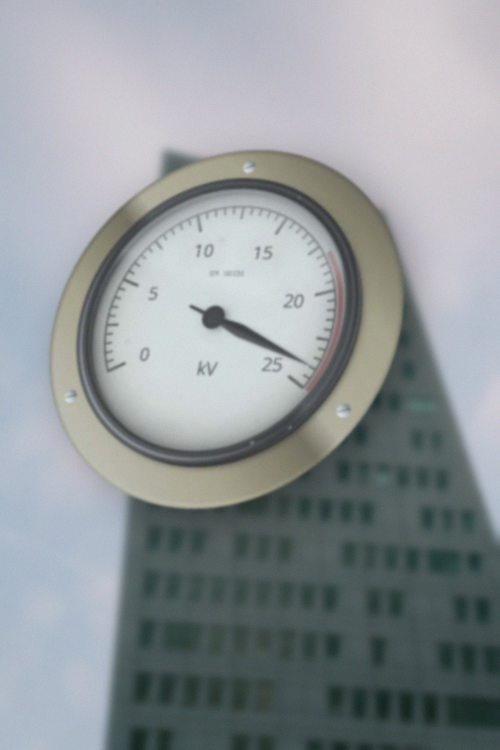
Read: {"value": 24, "unit": "kV"}
